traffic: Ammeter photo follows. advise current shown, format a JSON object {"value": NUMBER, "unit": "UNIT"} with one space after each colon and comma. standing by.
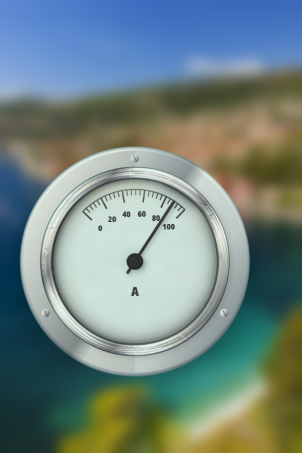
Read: {"value": 88, "unit": "A"}
